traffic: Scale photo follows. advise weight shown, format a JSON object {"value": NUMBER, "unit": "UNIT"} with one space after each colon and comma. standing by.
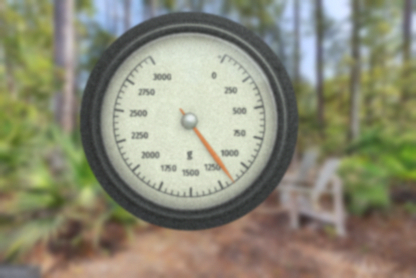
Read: {"value": 1150, "unit": "g"}
